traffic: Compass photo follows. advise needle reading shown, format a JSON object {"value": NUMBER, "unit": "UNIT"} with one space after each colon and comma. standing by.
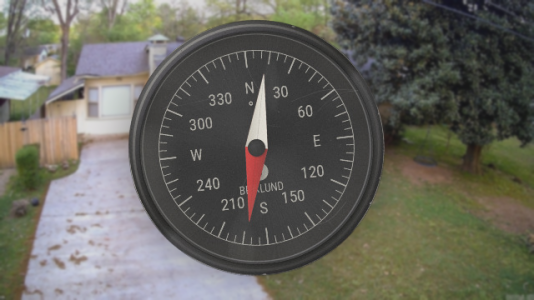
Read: {"value": 192.5, "unit": "°"}
